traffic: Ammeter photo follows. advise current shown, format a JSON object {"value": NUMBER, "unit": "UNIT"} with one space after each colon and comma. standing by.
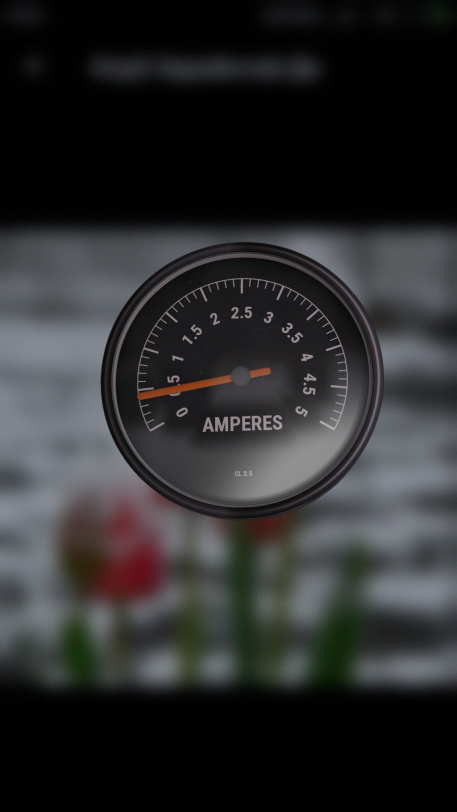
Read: {"value": 0.4, "unit": "A"}
